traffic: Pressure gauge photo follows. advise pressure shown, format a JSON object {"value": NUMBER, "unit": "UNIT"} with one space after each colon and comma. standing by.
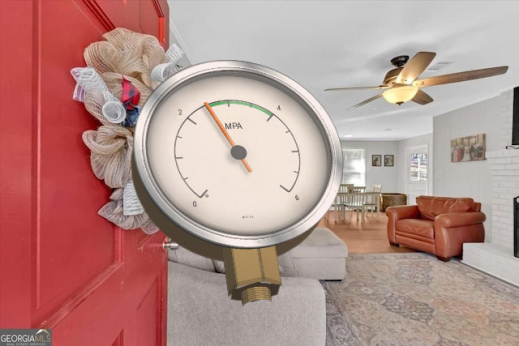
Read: {"value": 2.5, "unit": "MPa"}
